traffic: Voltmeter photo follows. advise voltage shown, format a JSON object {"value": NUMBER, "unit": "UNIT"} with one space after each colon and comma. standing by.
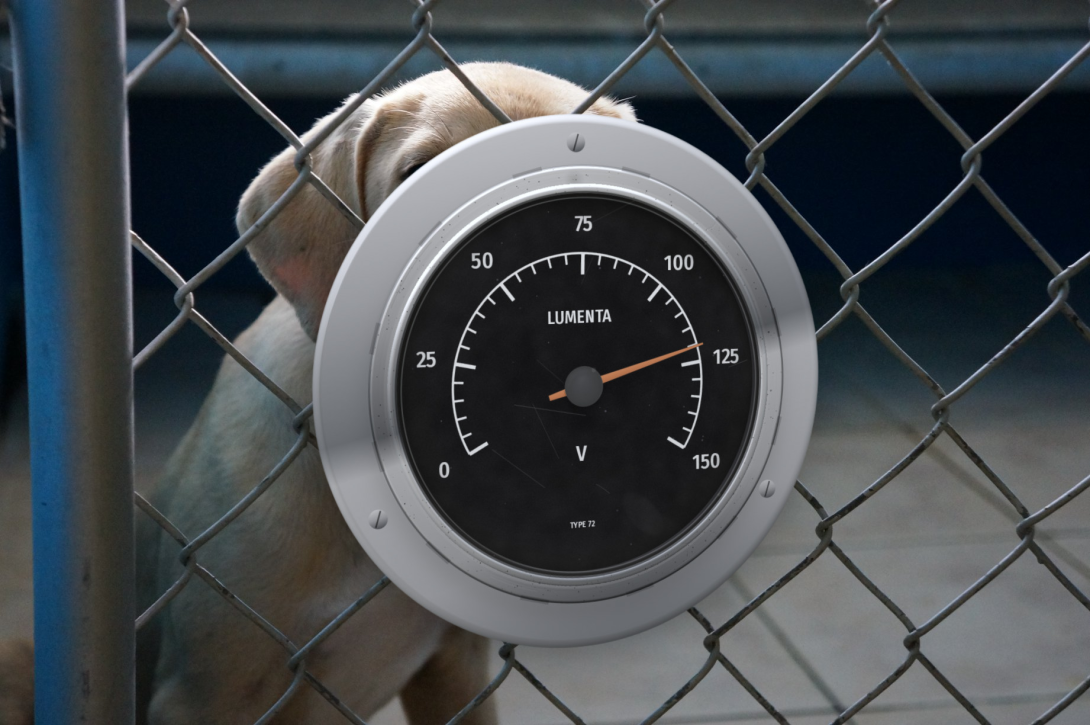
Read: {"value": 120, "unit": "V"}
